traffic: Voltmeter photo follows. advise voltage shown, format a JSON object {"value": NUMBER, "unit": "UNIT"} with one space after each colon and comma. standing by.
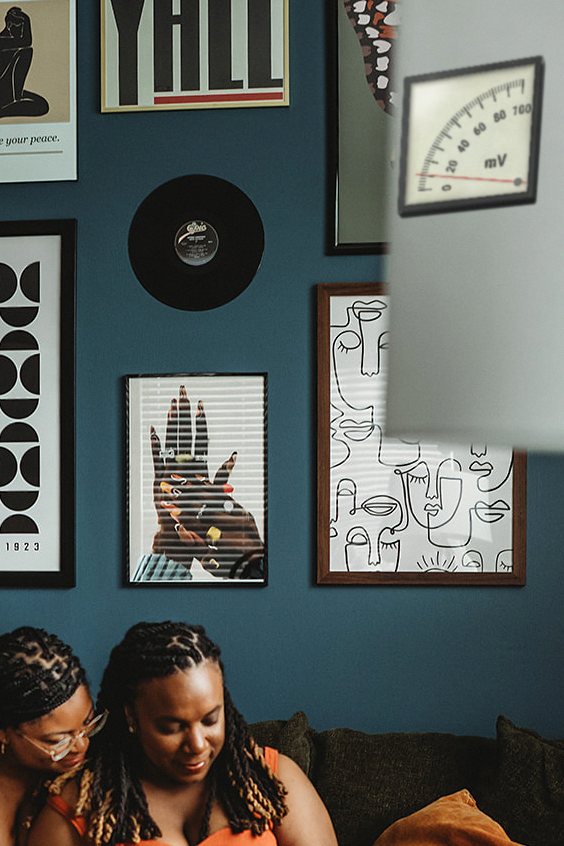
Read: {"value": 10, "unit": "mV"}
